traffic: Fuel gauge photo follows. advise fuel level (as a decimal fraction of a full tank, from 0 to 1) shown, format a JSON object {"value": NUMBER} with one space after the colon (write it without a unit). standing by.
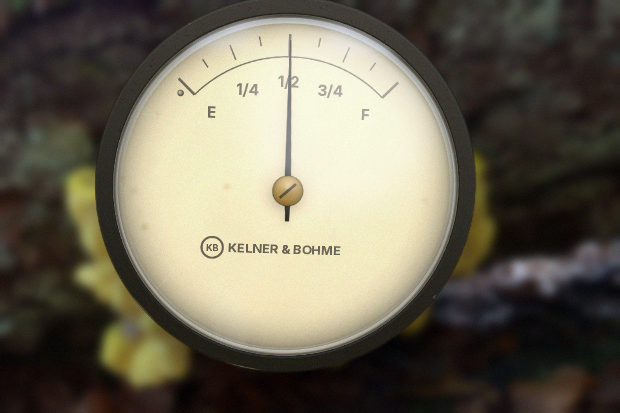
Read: {"value": 0.5}
